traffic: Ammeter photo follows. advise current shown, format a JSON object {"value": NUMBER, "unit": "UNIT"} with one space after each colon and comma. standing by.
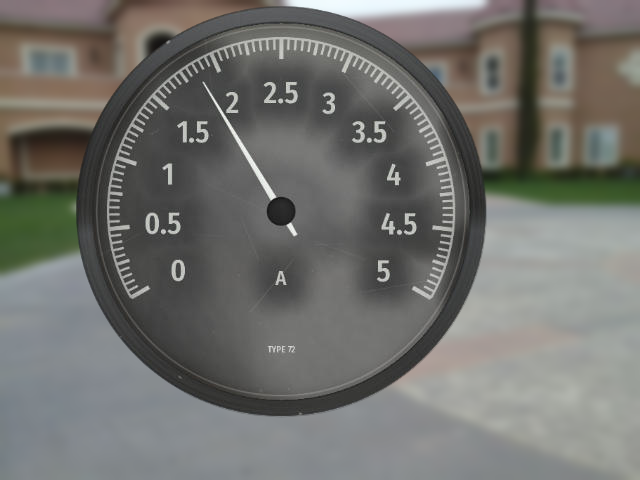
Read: {"value": 1.85, "unit": "A"}
